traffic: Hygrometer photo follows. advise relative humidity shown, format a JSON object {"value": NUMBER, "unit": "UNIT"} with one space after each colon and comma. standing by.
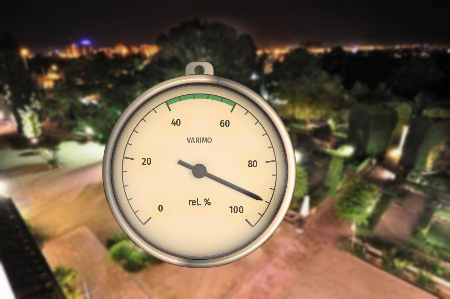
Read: {"value": 92, "unit": "%"}
